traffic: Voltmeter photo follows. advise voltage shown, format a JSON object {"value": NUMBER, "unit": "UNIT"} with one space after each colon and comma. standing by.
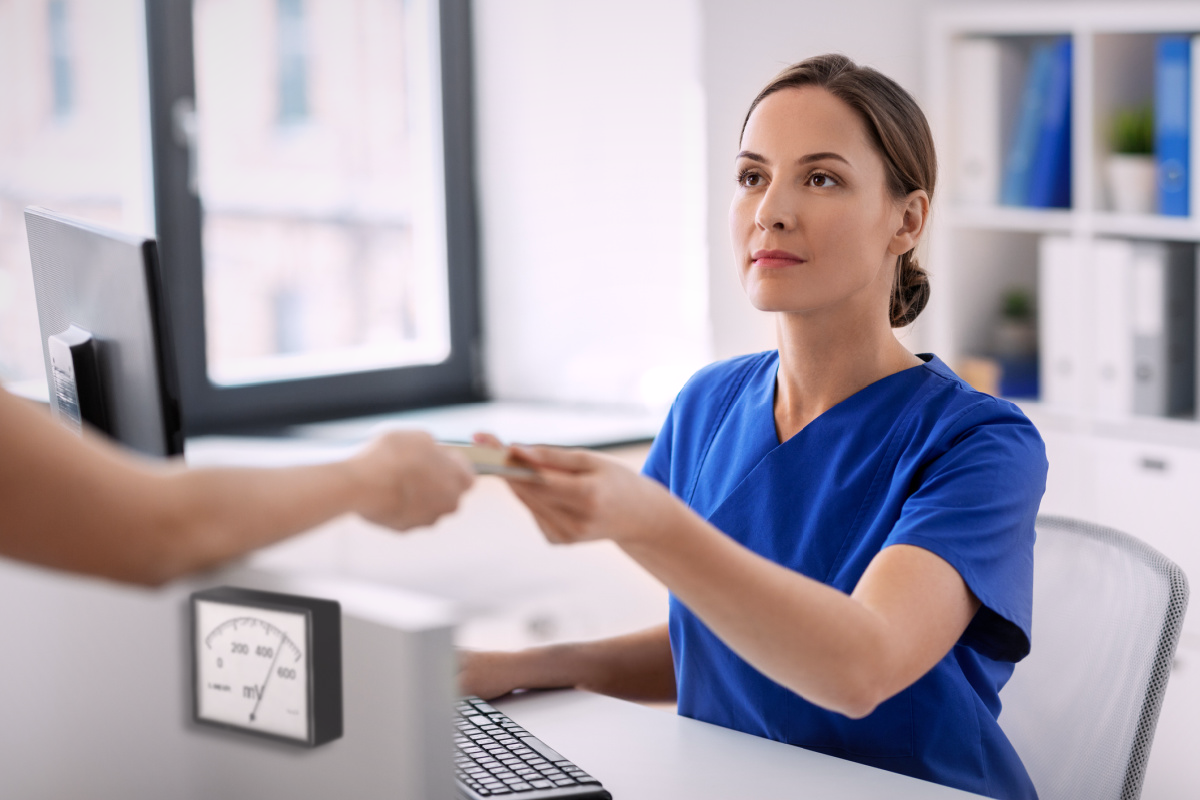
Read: {"value": 500, "unit": "mV"}
